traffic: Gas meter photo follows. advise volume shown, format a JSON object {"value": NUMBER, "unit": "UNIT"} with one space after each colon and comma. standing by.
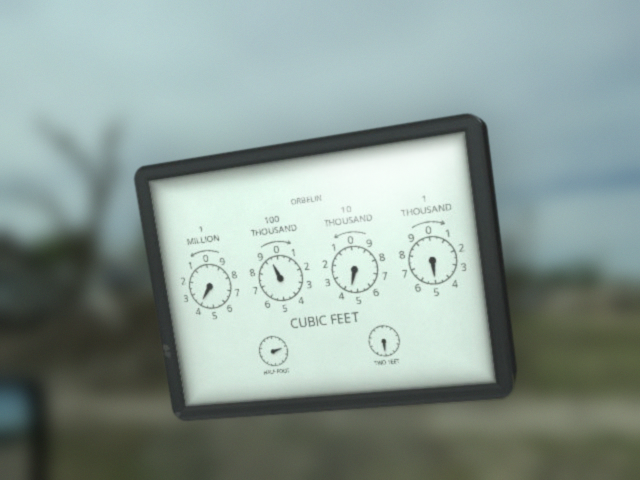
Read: {"value": 394500, "unit": "ft³"}
